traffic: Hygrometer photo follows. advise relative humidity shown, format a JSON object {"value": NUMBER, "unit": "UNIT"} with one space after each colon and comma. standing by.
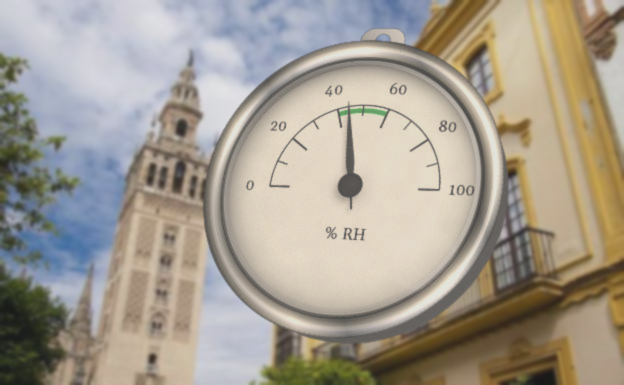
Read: {"value": 45, "unit": "%"}
